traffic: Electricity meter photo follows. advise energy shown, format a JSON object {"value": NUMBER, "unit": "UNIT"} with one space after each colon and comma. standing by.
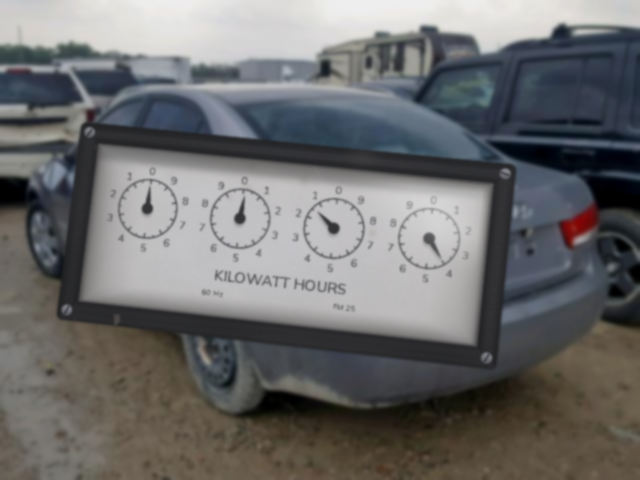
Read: {"value": 14, "unit": "kWh"}
